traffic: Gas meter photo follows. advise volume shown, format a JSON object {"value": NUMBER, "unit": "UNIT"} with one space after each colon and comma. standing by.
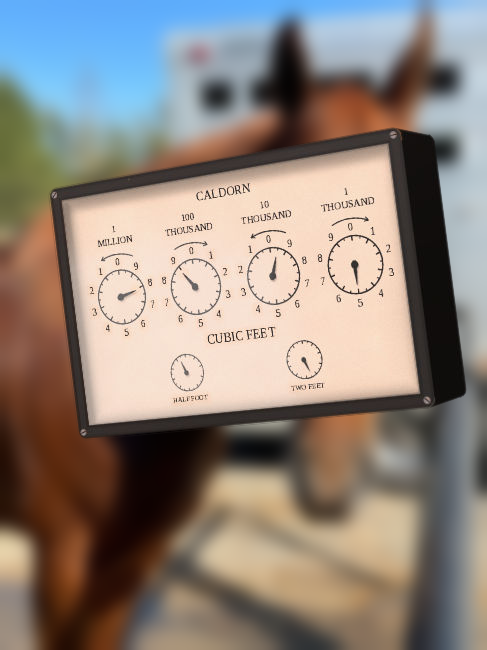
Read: {"value": 789500, "unit": "ft³"}
